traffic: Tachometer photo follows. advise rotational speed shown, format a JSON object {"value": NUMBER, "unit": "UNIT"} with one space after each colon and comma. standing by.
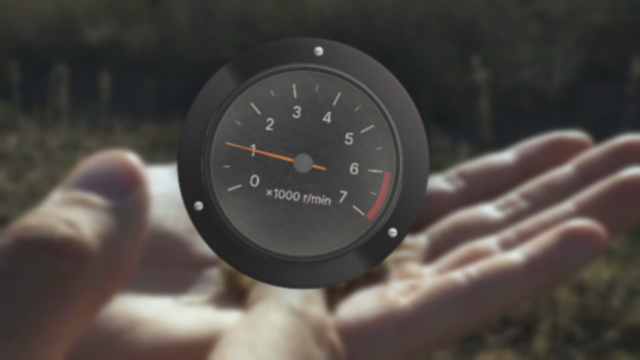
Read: {"value": 1000, "unit": "rpm"}
